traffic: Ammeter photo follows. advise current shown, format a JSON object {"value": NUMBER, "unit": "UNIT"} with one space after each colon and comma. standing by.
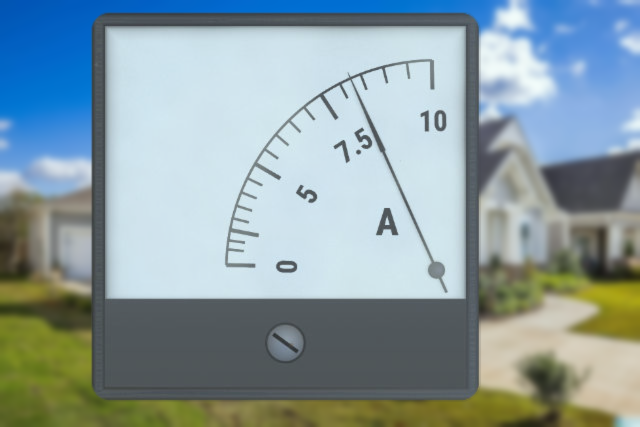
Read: {"value": 8.25, "unit": "A"}
